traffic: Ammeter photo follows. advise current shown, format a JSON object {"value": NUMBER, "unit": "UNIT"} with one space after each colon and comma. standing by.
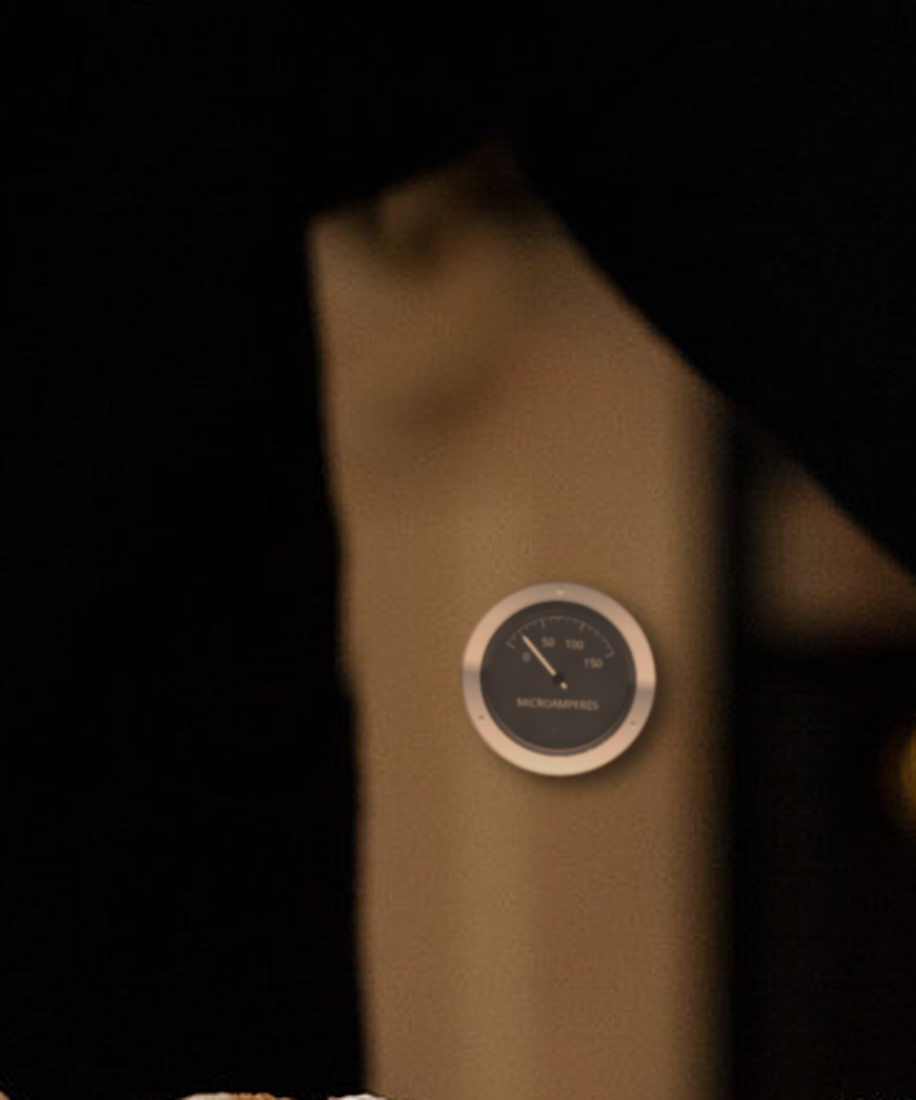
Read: {"value": 20, "unit": "µA"}
